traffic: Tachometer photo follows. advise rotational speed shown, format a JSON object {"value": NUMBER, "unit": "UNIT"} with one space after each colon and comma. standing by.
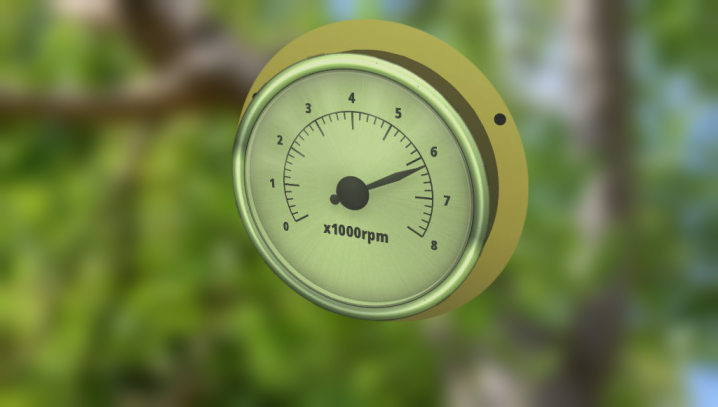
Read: {"value": 6200, "unit": "rpm"}
